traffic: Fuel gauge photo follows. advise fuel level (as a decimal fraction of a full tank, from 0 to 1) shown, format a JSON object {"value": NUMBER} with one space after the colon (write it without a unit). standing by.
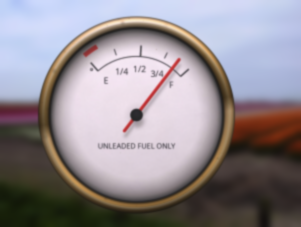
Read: {"value": 0.875}
